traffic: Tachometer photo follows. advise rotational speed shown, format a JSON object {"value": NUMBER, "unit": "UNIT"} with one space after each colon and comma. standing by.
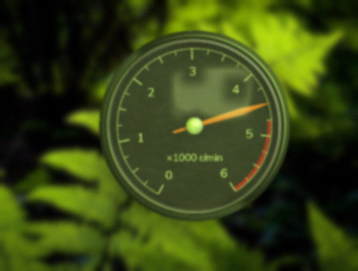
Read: {"value": 4500, "unit": "rpm"}
